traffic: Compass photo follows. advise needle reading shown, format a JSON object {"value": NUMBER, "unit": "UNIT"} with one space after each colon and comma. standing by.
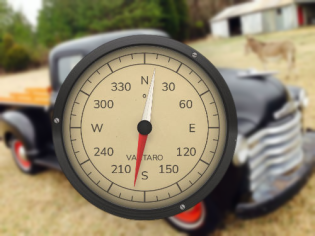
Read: {"value": 190, "unit": "°"}
